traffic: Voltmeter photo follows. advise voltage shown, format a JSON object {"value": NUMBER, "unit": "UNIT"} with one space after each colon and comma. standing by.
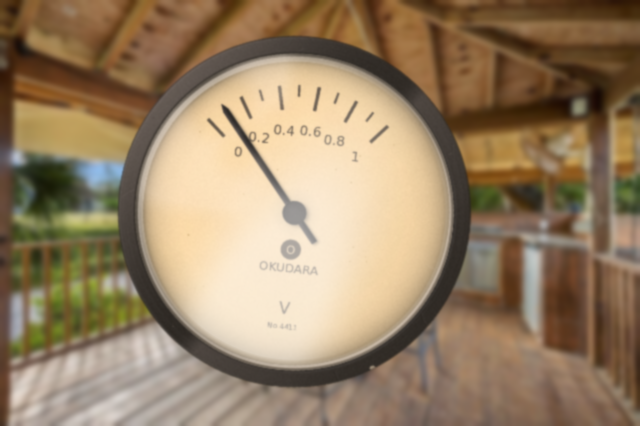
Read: {"value": 0.1, "unit": "V"}
